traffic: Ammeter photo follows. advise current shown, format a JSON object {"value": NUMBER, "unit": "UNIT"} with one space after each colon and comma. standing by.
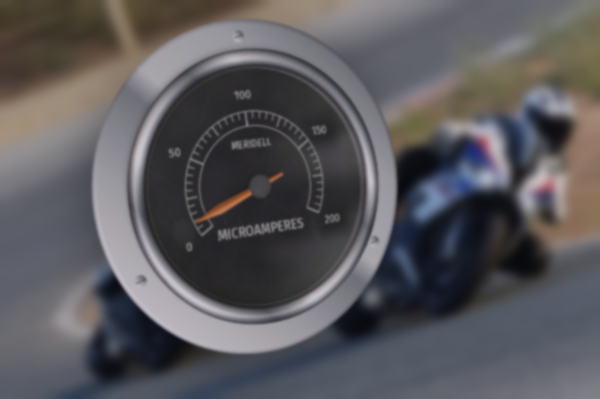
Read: {"value": 10, "unit": "µA"}
